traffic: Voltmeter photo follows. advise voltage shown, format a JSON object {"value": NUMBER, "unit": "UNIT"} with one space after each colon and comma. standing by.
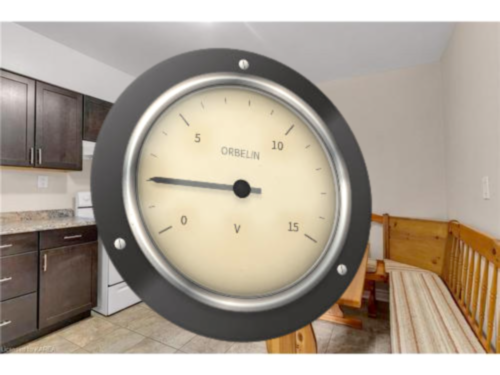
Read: {"value": 2, "unit": "V"}
